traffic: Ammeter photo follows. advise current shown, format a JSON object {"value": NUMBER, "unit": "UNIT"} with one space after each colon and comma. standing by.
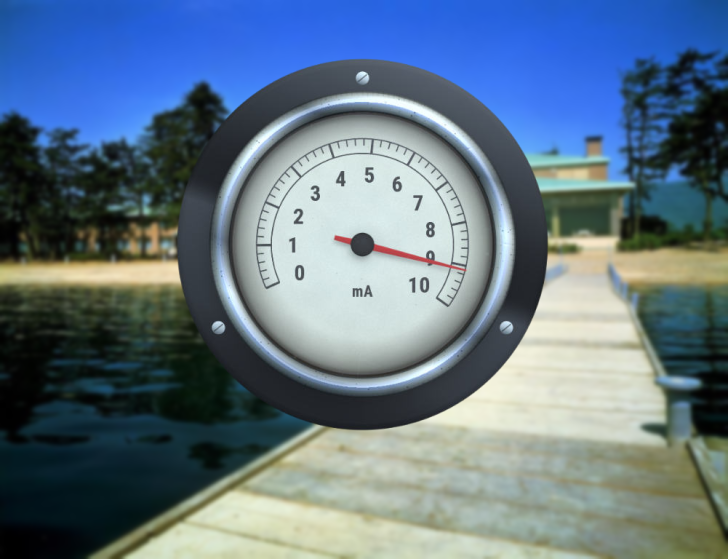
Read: {"value": 9.1, "unit": "mA"}
